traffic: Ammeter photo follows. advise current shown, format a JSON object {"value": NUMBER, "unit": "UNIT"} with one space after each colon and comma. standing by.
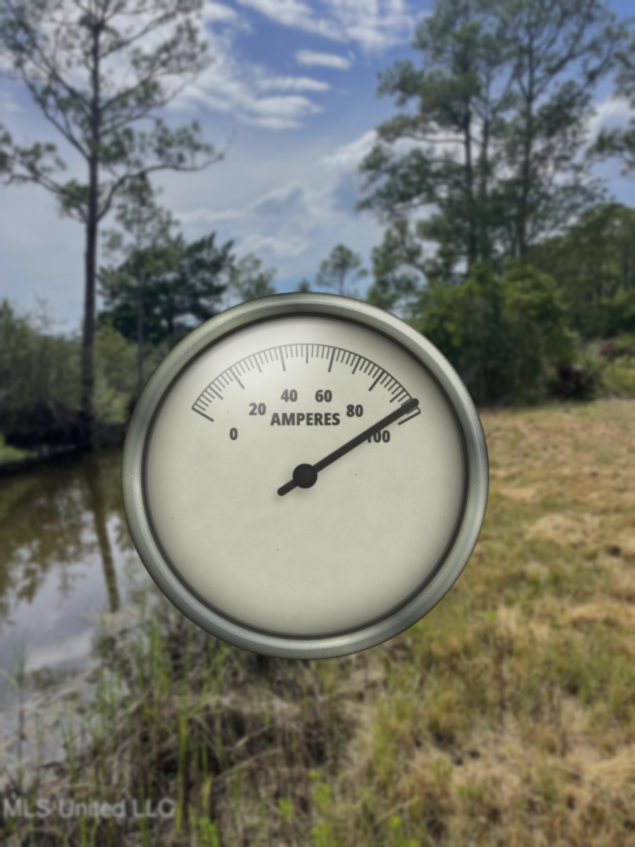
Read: {"value": 96, "unit": "A"}
